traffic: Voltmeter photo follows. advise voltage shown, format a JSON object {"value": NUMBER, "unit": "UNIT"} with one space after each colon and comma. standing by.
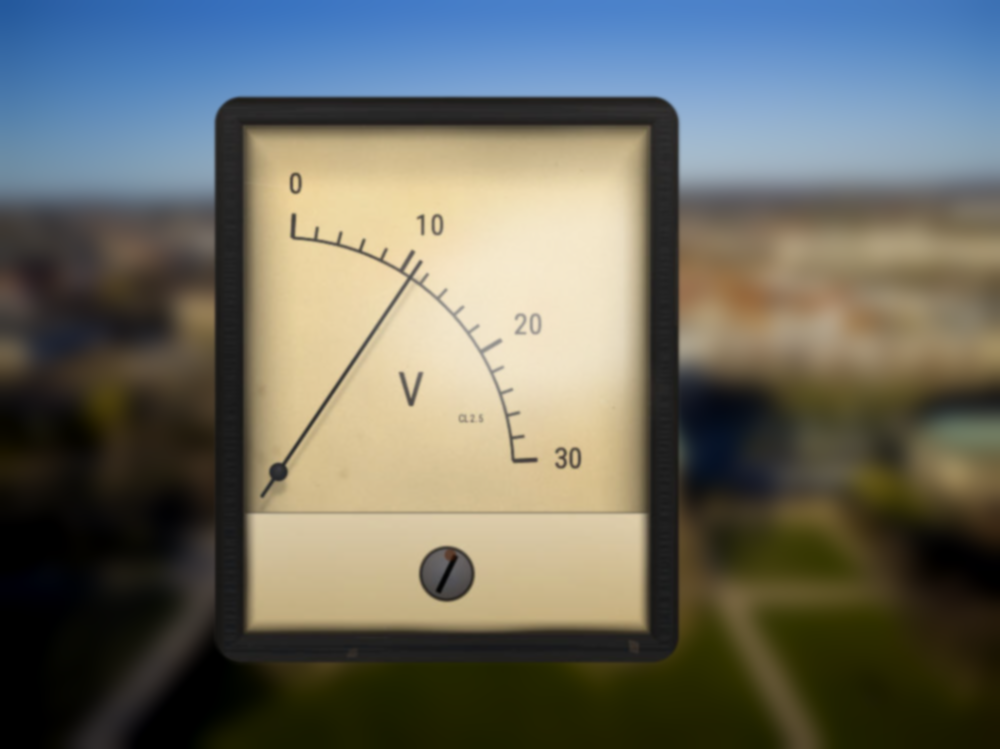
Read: {"value": 11, "unit": "V"}
